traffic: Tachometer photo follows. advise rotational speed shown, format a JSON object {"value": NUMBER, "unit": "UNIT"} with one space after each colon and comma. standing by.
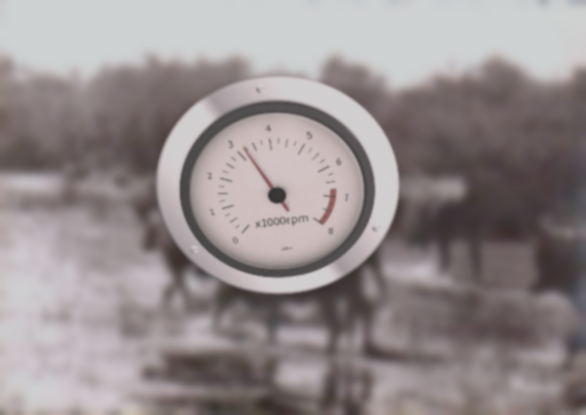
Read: {"value": 3250, "unit": "rpm"}
